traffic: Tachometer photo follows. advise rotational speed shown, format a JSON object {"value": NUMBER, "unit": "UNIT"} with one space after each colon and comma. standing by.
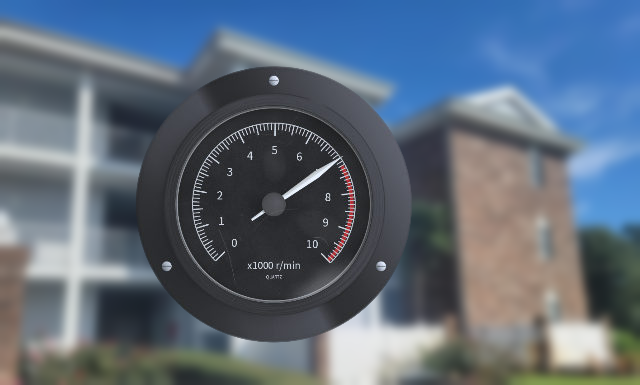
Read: {"value": 7000, "unit": "rpm"}
